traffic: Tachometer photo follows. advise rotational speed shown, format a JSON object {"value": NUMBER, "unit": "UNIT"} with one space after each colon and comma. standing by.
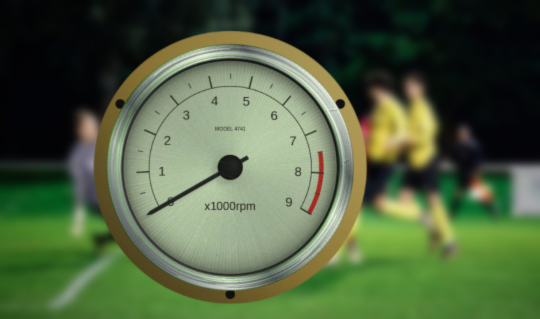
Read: {"value": 0, "unit": "rpm"}
